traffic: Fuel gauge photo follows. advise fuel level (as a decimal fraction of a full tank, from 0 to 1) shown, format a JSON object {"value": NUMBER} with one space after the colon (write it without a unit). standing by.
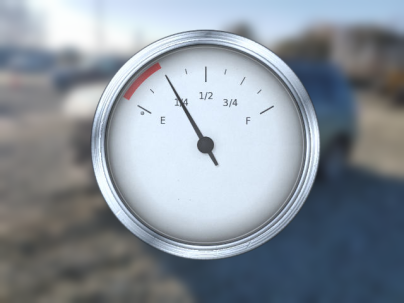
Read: {"value": 0.25}
